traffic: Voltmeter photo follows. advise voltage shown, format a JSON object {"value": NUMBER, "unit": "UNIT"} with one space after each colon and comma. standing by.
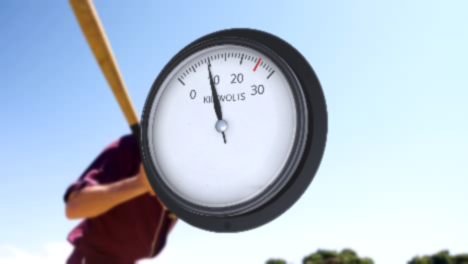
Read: {"value": 10, "unit": "kV"}
